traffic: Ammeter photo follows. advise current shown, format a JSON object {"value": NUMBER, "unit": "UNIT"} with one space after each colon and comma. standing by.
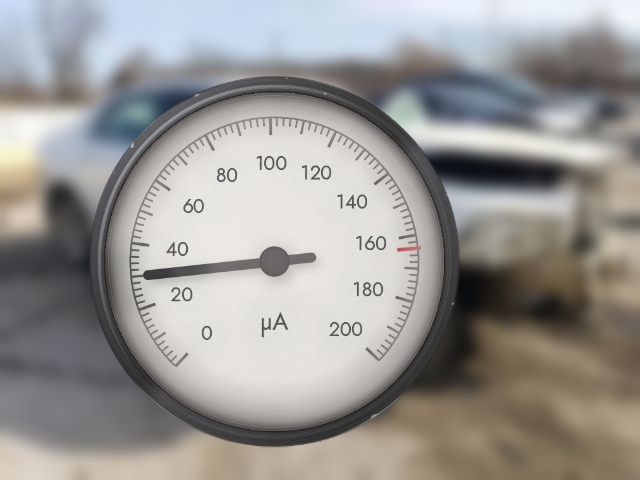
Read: {"value": 30, "unit": "µA"}
